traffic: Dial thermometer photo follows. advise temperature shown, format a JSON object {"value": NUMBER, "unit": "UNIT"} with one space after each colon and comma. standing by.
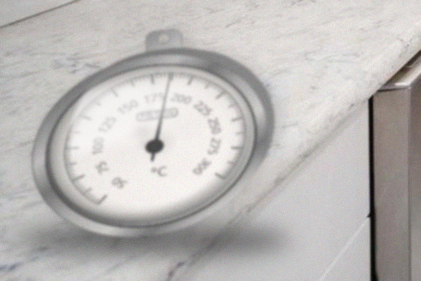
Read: {"value": 187.5, "unit": "°C"}
